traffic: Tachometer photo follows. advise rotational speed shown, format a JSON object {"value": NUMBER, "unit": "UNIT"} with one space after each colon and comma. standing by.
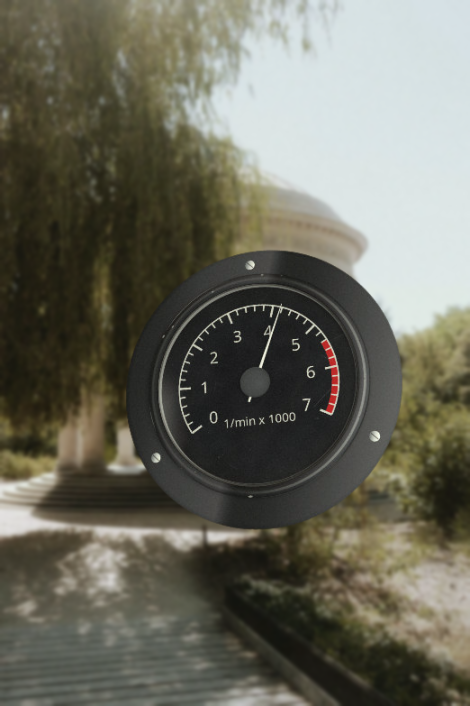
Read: {"value": 4200, "unit": "rpm"}
